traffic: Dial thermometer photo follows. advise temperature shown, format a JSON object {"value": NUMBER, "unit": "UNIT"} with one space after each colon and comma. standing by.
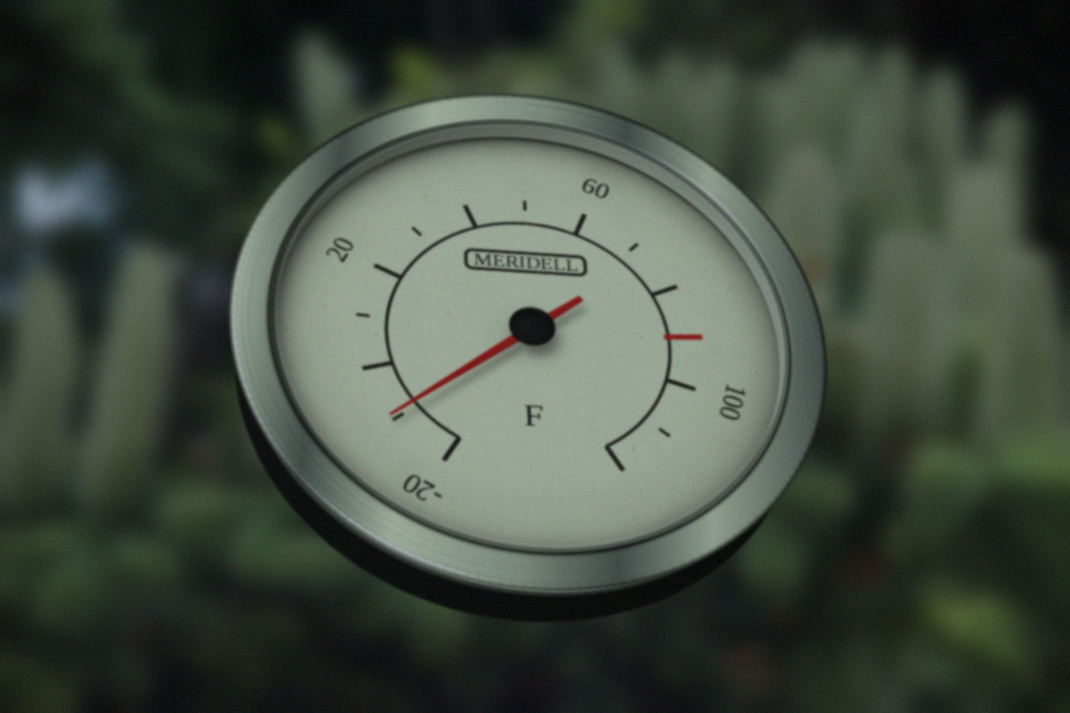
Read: {"value": -10, "unit": "°F"}
